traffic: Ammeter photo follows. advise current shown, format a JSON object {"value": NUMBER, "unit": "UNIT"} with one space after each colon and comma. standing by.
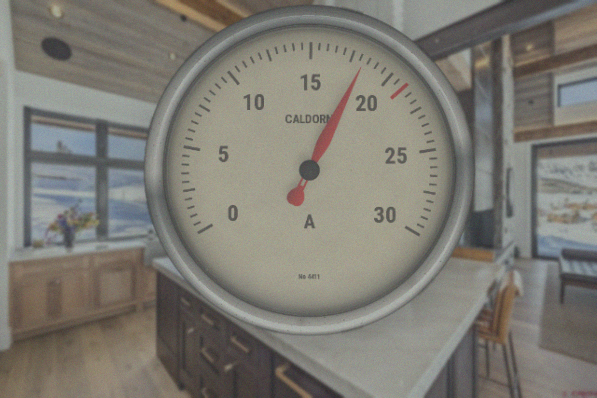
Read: {"value": 18.25, "unit": "A"}
